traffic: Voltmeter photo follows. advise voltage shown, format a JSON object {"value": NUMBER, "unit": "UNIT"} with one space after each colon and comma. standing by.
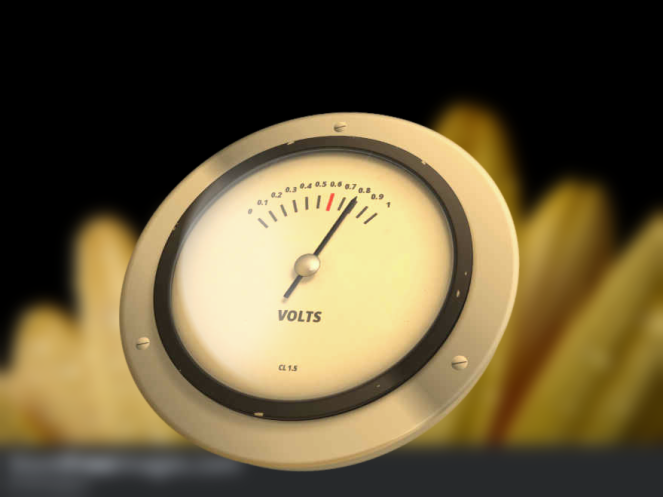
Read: {"value": 0.8, "unit": "V"}
